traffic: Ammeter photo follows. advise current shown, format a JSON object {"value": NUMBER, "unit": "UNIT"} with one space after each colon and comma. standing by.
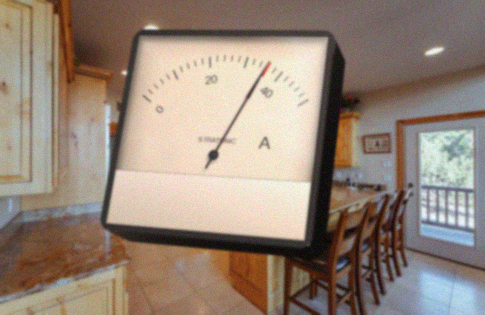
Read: {"value": 36, "unit": "A"}
